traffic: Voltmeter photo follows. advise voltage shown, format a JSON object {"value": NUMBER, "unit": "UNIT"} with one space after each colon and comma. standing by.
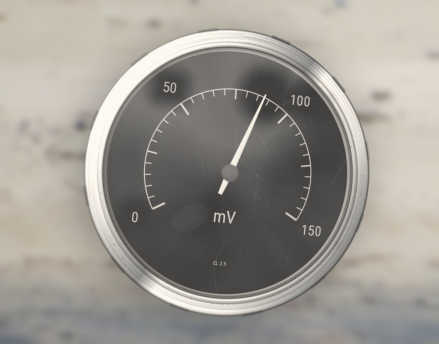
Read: {"value": 87.5, "unit": "mV"}
